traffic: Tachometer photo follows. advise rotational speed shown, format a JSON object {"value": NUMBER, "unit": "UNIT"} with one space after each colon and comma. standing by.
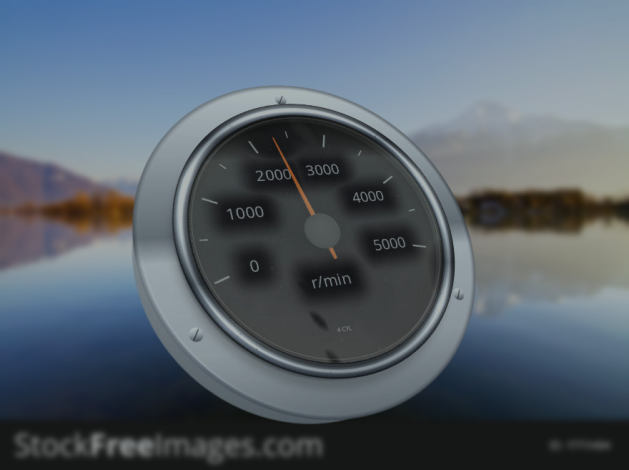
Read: {"value": 2250, "unit": "rpm"}
